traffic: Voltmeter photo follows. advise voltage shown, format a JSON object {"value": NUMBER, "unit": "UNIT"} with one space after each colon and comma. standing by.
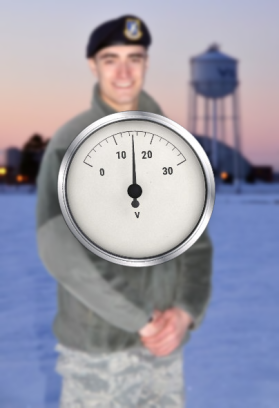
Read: {"value": 15, "unit": "V"}
